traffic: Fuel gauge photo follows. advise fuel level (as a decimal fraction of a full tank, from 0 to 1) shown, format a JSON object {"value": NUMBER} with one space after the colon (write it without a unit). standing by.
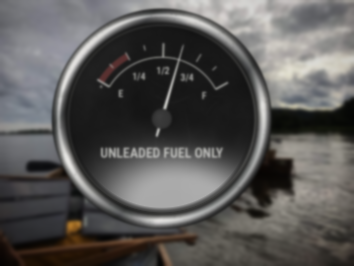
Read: {"value": 0.625}
